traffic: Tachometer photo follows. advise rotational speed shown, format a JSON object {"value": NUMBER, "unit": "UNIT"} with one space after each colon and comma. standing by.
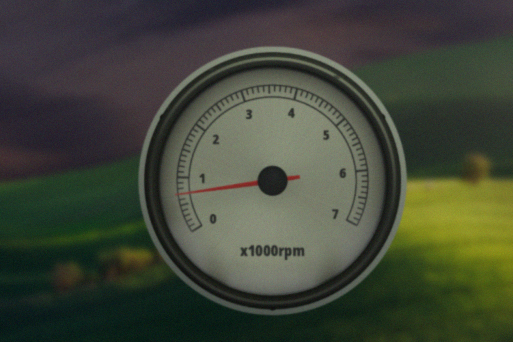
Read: {"value": 700, "unit": "rpm"}
